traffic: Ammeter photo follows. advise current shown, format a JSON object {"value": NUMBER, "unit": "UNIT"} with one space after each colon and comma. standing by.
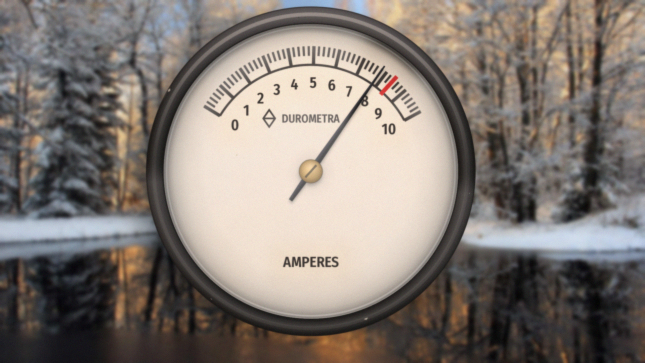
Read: {"value": 7.8, "unit": "A"}
